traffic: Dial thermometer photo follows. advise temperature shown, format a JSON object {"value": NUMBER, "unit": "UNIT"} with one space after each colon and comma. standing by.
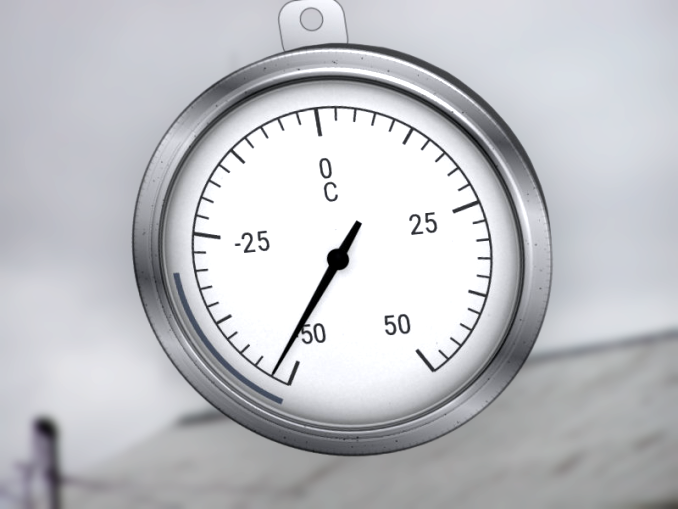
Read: {"value": -47.5, "unit": "°C"}
